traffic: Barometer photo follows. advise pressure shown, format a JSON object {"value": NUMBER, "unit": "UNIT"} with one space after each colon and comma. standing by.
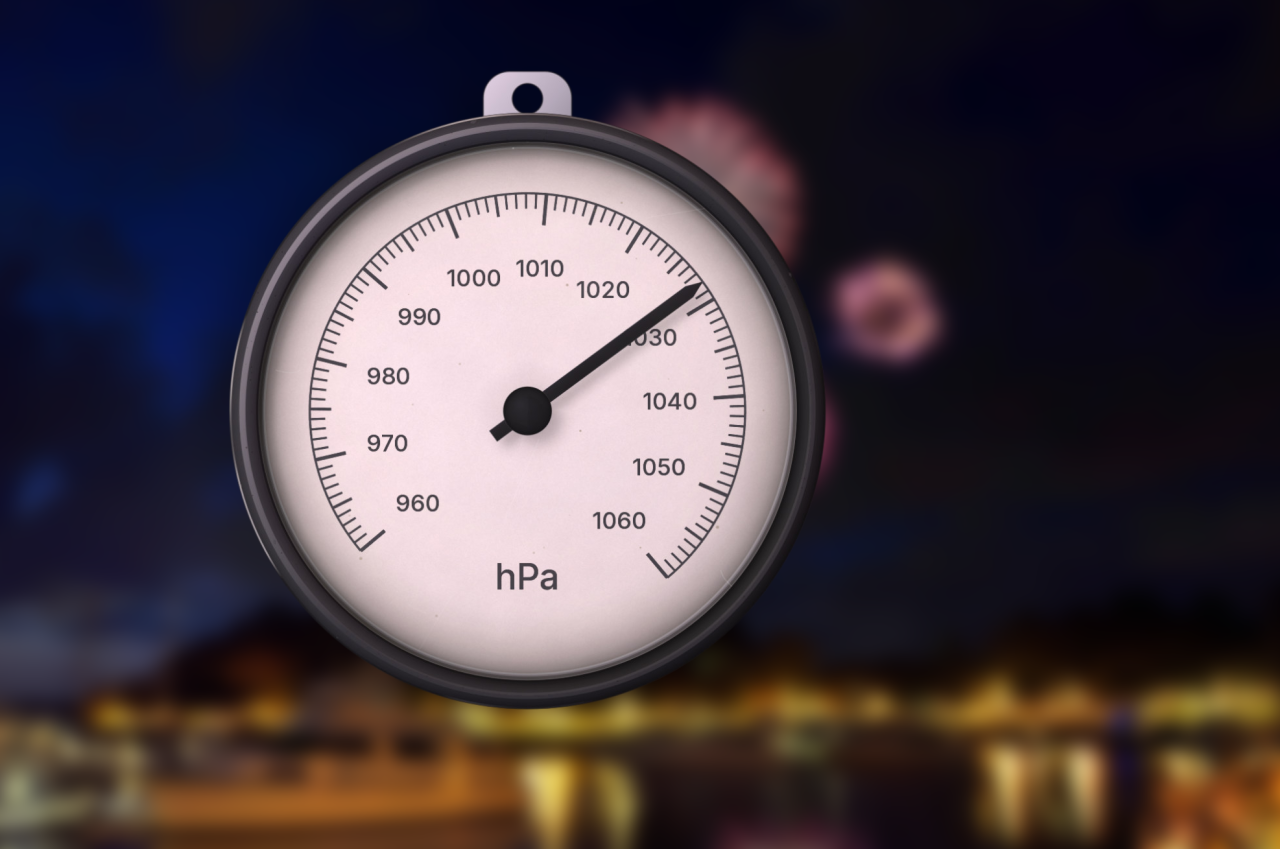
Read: {"value": 1028, "unit": "hPa"}
